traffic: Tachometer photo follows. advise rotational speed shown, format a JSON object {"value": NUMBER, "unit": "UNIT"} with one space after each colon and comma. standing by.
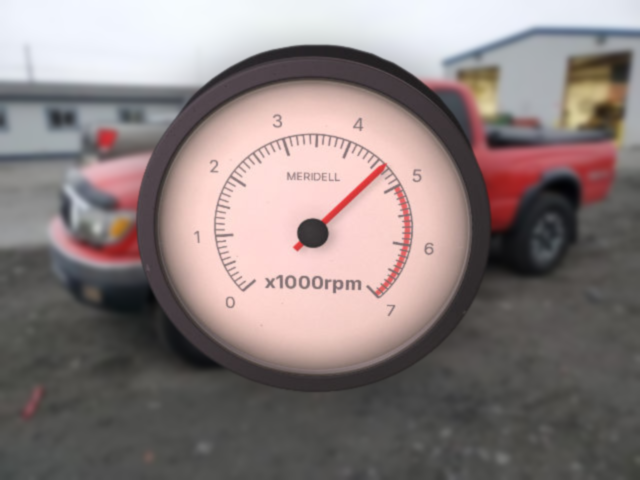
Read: {"value": 4600, "unit": "rpm"}
